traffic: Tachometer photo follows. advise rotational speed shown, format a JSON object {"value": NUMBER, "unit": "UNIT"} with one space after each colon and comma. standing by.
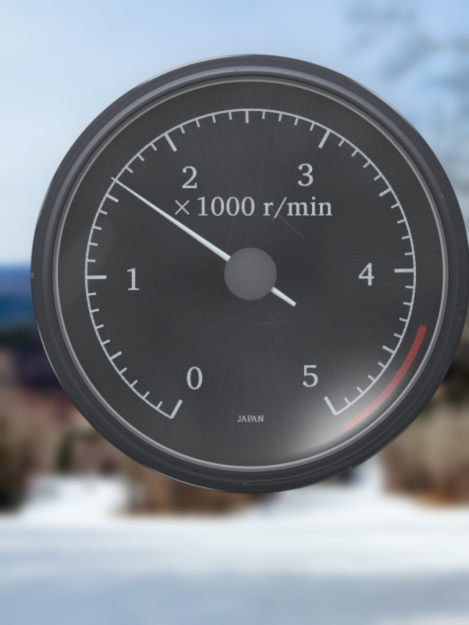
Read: {"value": 1600, "unit": "rpm"}
